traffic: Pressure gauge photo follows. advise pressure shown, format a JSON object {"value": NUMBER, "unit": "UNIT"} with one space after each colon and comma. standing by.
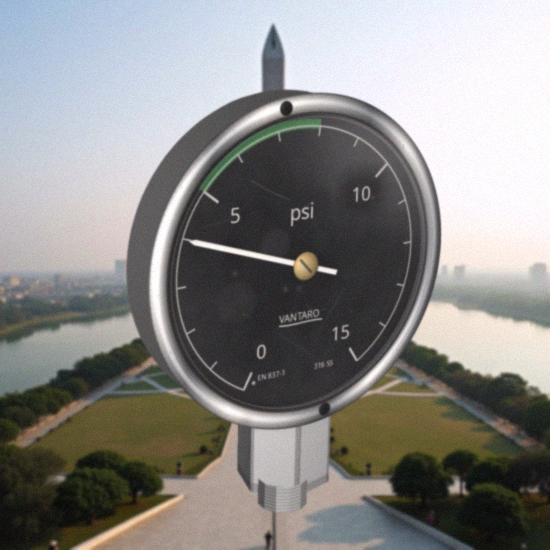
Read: {"value": 4, "unit": "psi"}
